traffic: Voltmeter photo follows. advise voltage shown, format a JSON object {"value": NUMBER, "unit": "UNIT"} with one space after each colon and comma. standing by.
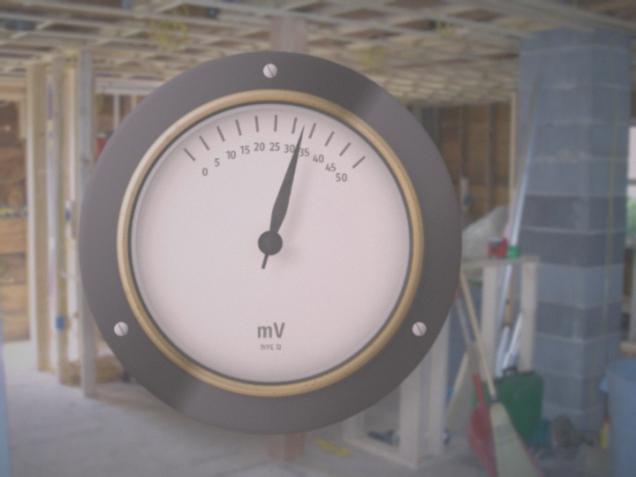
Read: {"value": 32.5, "unit": "mV"}
